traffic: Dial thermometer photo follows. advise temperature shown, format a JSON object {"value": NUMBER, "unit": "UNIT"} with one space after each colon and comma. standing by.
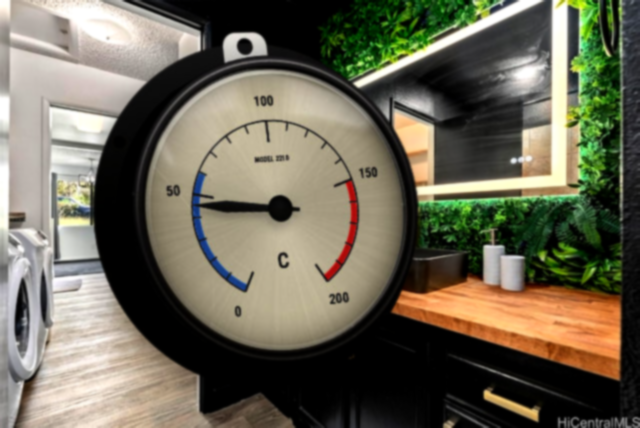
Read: {"value": 45, "unit": "°C"}
